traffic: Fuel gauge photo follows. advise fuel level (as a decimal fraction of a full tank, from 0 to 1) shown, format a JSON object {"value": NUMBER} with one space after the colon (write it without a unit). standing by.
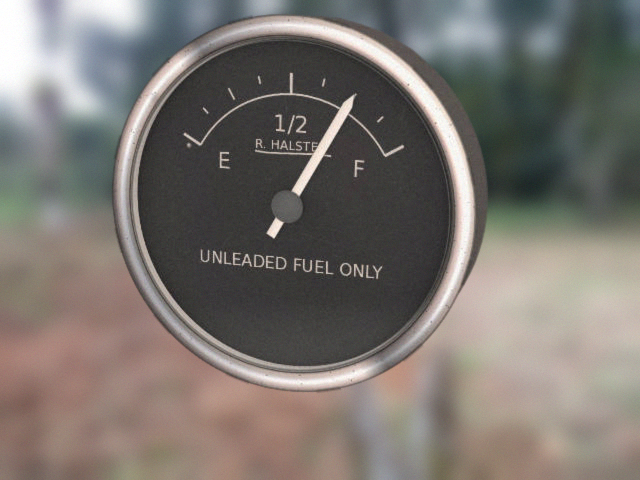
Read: {"value": 0.75}
